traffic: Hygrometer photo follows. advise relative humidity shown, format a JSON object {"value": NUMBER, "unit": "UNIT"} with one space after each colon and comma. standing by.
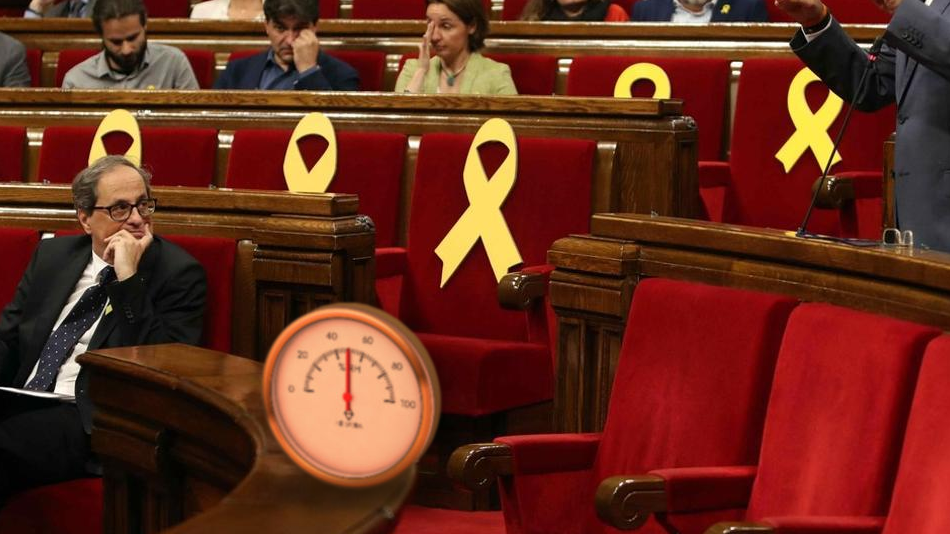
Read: {"value": 50, "unit": "%"}
